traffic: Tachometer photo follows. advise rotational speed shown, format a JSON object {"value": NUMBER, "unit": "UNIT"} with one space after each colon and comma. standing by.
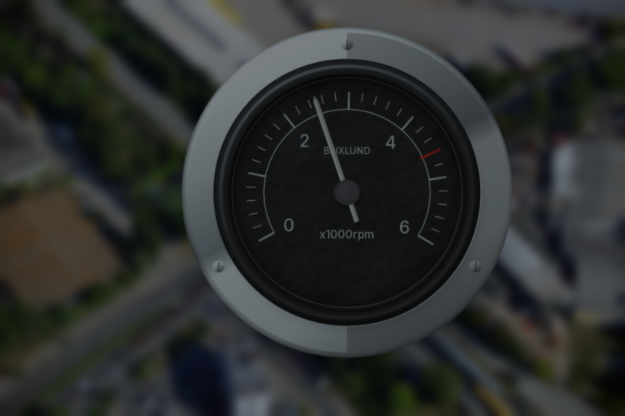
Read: {"value": 2500, "unit": "rpm"}
